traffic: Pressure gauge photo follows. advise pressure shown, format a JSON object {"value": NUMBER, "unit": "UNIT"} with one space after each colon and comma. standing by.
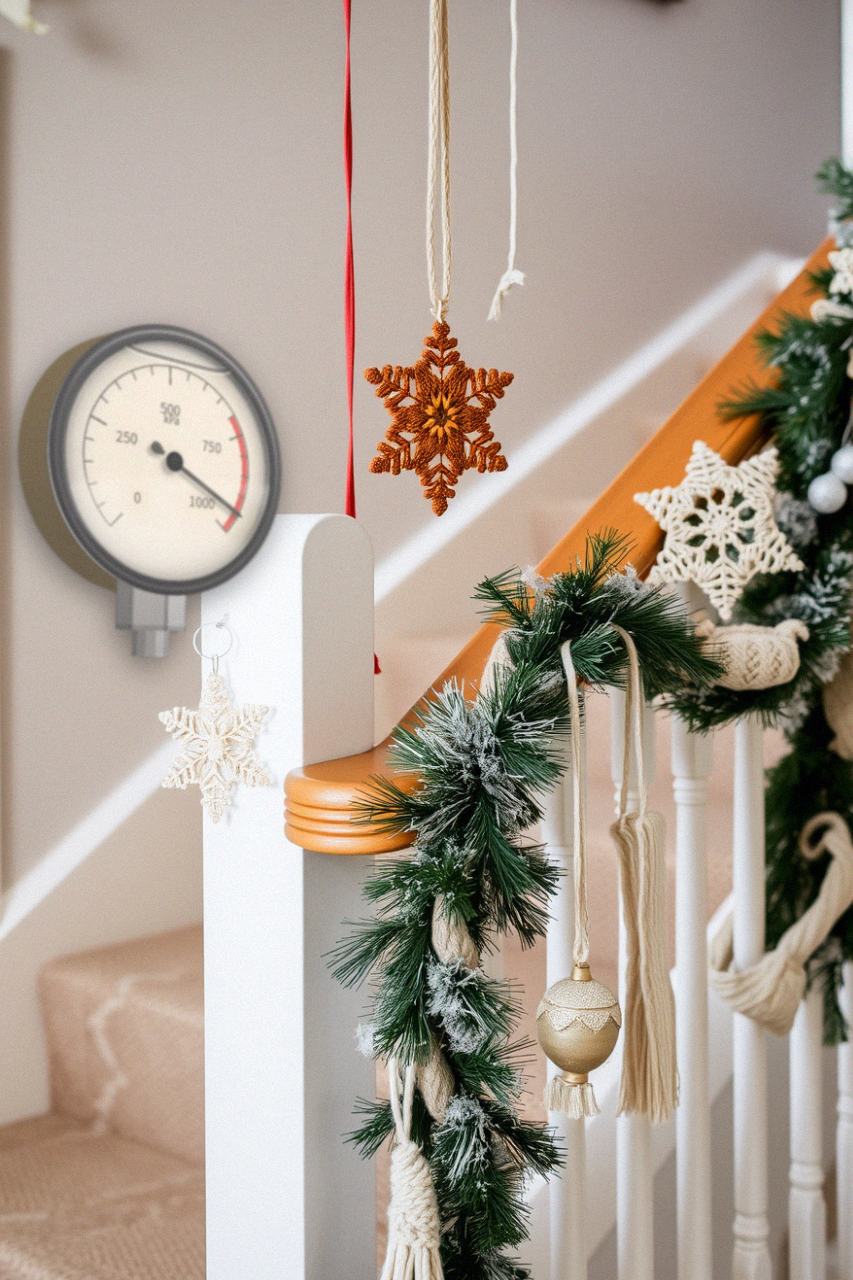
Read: {"value": 950, "unit": "kPa"}
